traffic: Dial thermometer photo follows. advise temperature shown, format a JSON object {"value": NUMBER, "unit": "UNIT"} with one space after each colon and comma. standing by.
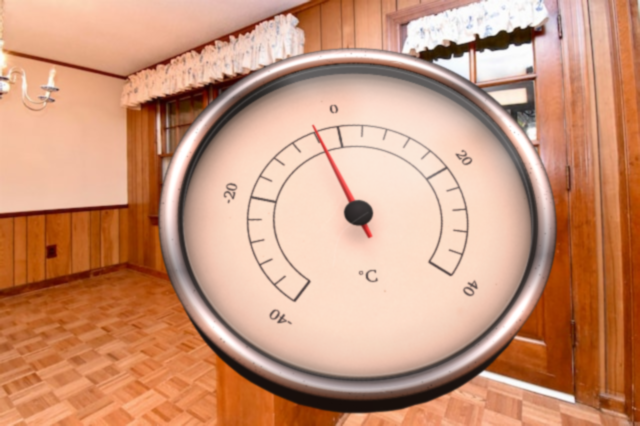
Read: {"value": -4, "unit": "°C"}
